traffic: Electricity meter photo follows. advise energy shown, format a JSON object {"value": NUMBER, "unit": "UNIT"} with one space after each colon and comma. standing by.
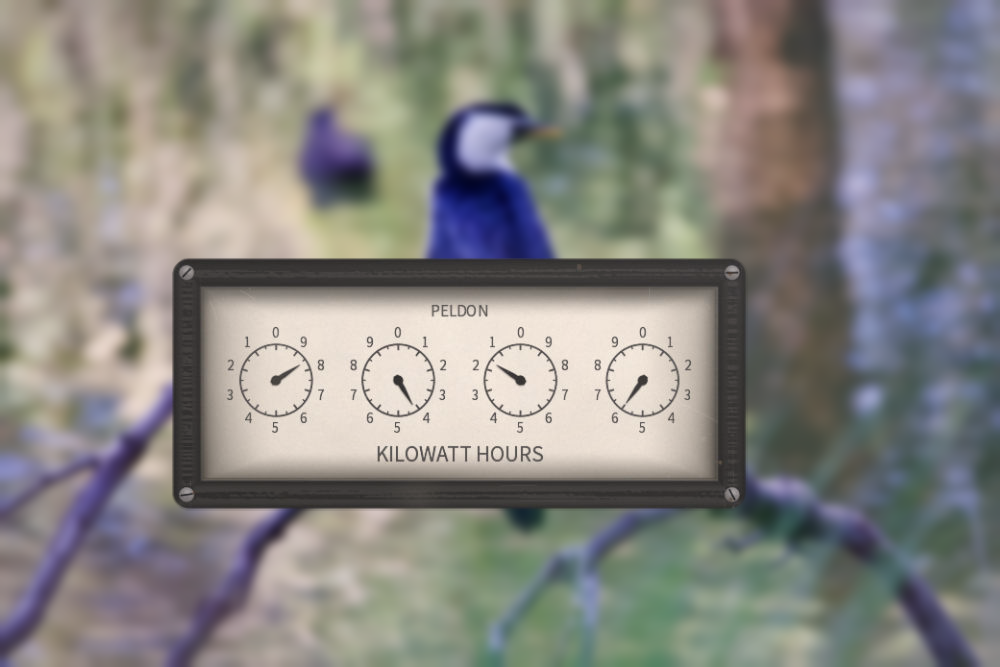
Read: {"value": 8416, "unit": "kWh"}
